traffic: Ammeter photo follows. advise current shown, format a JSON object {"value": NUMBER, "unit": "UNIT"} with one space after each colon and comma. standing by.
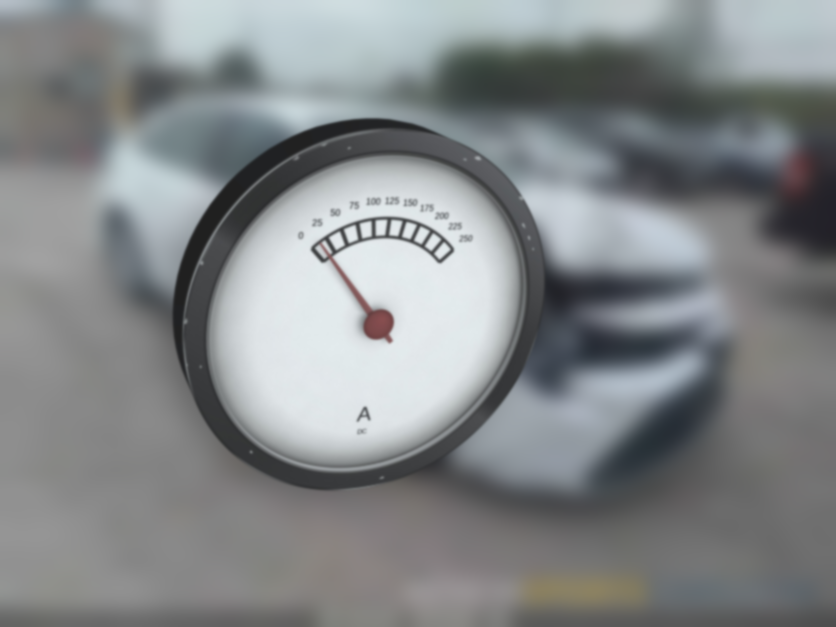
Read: {"value": 12.5, "unit": "A"}
